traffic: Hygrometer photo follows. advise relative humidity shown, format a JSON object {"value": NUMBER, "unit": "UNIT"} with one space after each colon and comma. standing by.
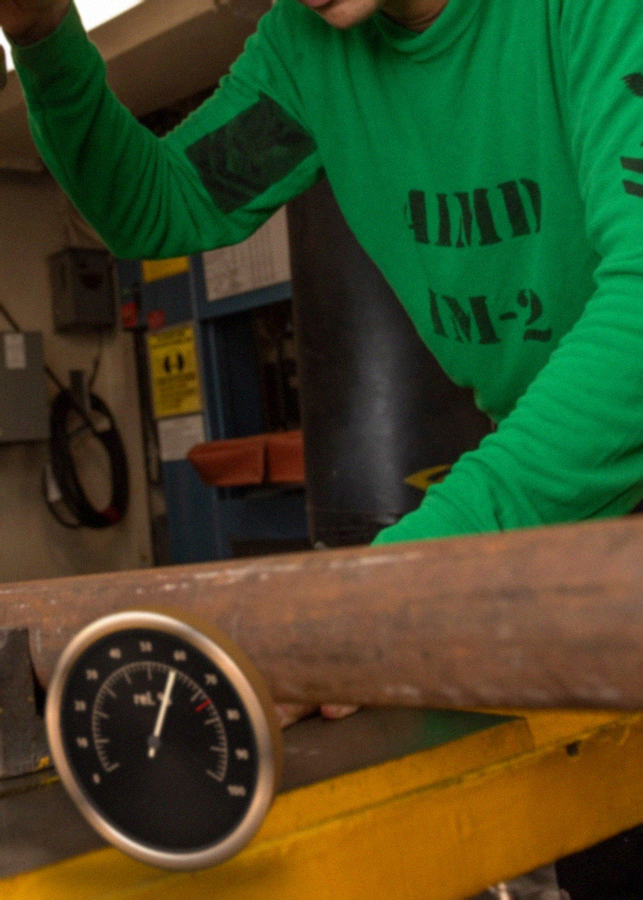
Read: {"value": 60, "unit": "%"}
